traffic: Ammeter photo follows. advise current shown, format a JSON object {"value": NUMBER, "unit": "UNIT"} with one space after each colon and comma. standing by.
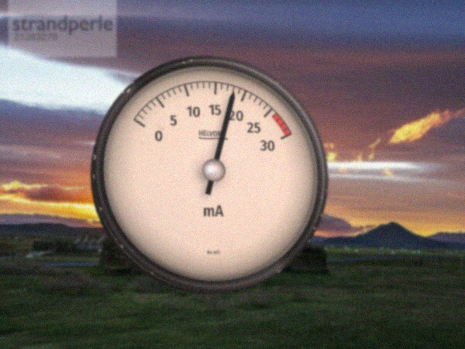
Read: {"value": 18, "unit": "mA"}
